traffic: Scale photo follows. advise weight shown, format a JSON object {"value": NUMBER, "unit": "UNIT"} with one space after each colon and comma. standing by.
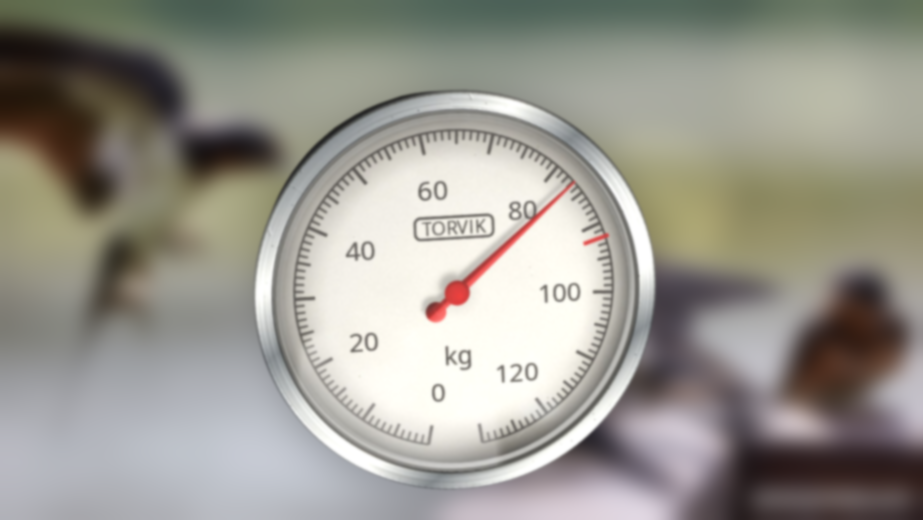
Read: {"value": 83, "unit": "kg"}
